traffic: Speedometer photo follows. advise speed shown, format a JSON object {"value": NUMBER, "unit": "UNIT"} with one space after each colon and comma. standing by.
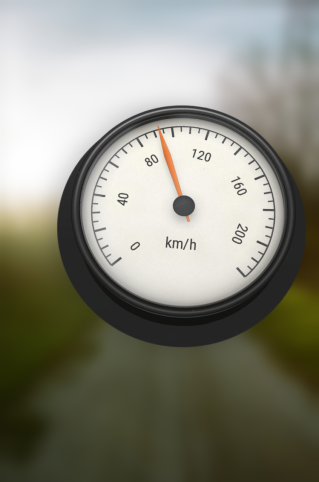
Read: {"value": 92.5, "unit": "km/h"}
